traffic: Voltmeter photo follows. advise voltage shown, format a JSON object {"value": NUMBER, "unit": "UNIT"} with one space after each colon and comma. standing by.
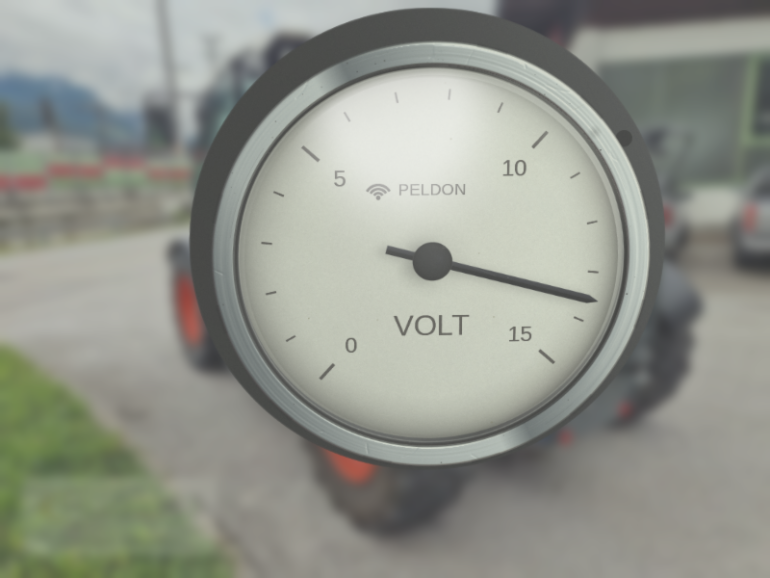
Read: {"value": 13.5, "unit": "V"}
